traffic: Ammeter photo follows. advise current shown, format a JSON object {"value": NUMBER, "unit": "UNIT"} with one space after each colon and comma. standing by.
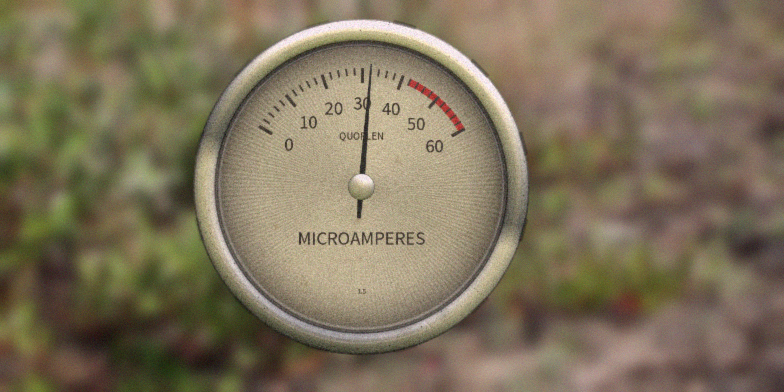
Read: {"value": 32, "unit": "µA"}
